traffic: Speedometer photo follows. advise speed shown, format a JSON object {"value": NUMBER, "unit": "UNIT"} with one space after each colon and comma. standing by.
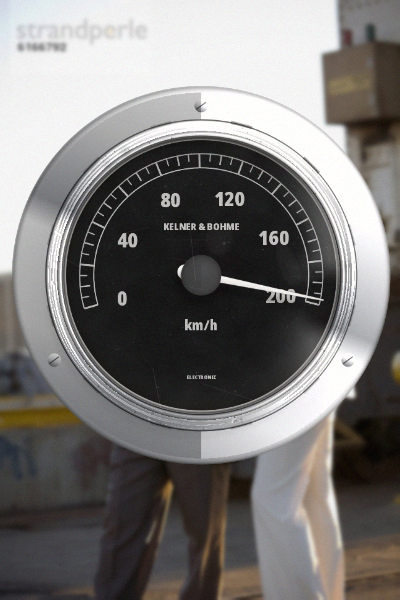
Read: {"value": 197.5, "unit": "km/h"}
